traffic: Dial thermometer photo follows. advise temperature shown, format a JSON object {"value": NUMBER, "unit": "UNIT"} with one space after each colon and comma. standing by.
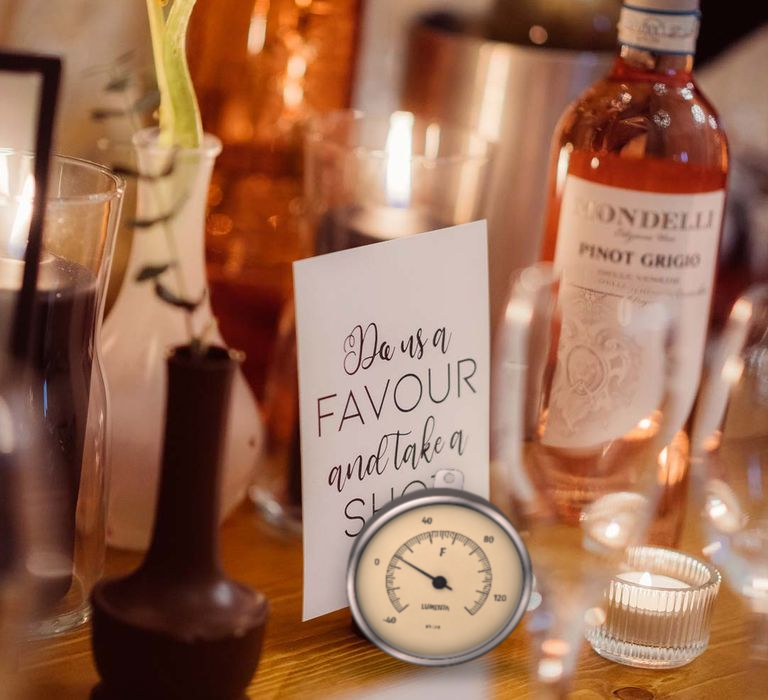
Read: {"value": 10, "unit": "°F"}
